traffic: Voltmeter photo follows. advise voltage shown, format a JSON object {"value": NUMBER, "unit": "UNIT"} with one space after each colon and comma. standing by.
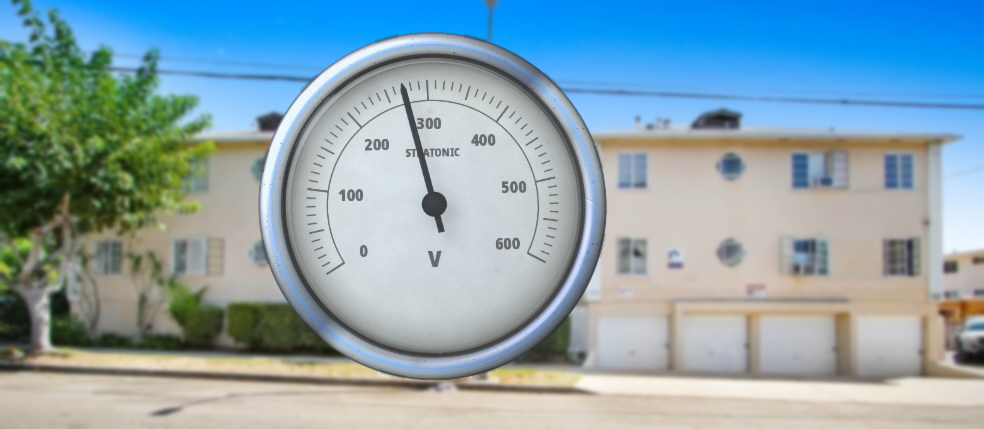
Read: {"value": 270, "unit": "V"}
